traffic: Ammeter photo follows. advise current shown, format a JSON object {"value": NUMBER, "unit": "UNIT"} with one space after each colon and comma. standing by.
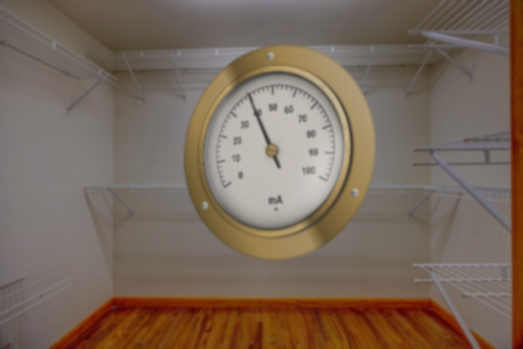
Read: {"value": 40, "unit": "mA"}
